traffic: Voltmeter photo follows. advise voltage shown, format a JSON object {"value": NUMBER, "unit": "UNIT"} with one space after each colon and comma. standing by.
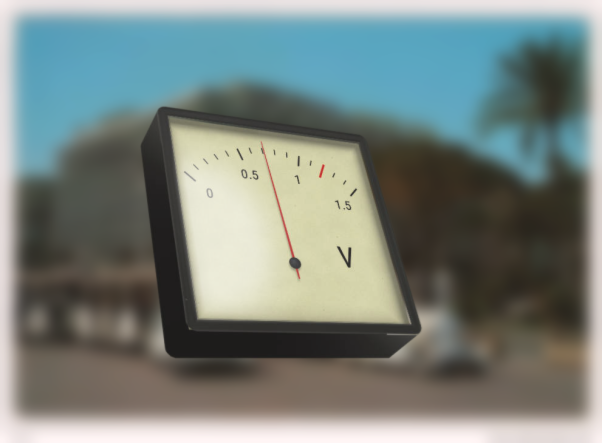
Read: {"value": 0.7, "unit": "V"}
